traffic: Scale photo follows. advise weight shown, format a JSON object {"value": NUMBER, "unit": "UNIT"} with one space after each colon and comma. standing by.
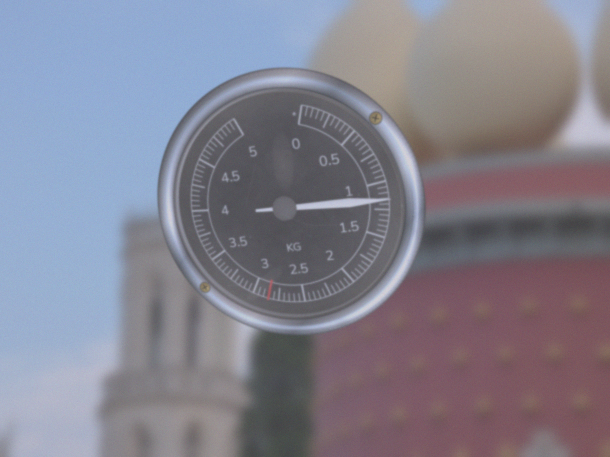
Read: {"value": 1.15, "unit": "kg"}
